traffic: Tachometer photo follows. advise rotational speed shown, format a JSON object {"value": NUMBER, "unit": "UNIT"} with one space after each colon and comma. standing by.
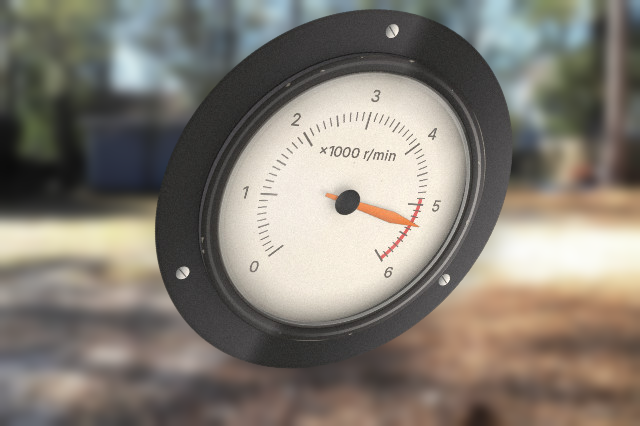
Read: {"value": 5300, "unit": "rpm"}
